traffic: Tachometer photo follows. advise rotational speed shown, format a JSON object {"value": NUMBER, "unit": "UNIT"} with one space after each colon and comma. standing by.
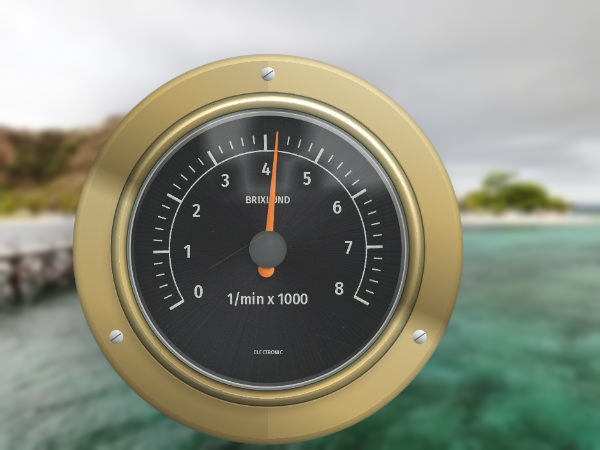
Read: {"value": 4200, "unit": "rpm"}
